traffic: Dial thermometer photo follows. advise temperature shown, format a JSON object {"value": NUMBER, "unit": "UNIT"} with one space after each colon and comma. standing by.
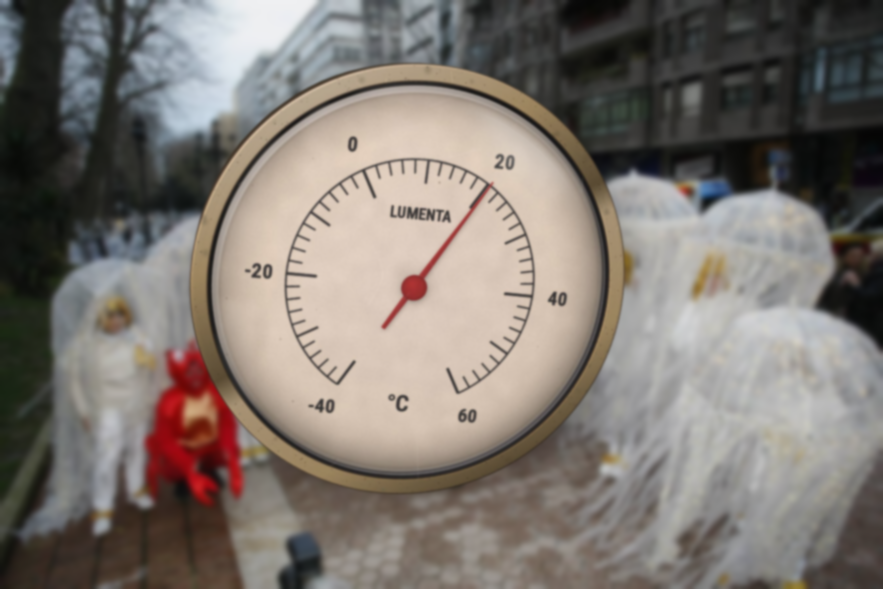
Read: {"value": 20, "unit": "°C"}
